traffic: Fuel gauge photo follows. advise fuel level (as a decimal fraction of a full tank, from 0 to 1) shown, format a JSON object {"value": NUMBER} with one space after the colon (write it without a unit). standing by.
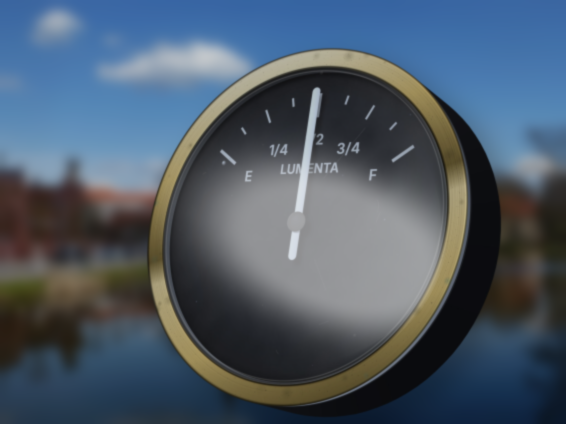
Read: {"value": 0.5}
